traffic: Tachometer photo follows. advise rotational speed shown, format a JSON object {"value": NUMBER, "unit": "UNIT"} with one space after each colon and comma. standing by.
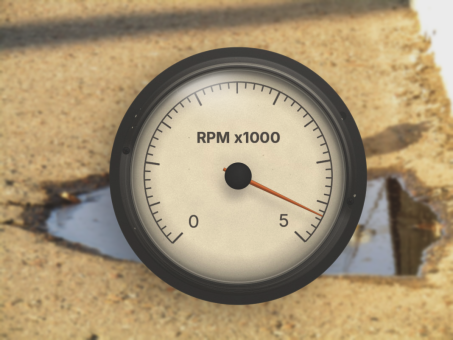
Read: {"value": 4650, "unit": "rpm"}
